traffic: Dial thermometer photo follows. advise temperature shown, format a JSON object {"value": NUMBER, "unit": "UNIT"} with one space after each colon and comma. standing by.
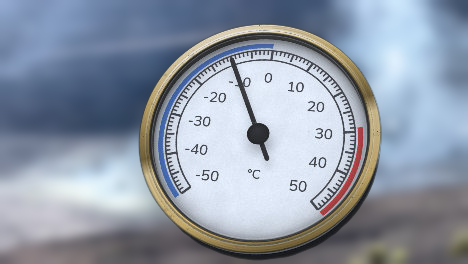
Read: {"value": -10, "unit": "°C"}
